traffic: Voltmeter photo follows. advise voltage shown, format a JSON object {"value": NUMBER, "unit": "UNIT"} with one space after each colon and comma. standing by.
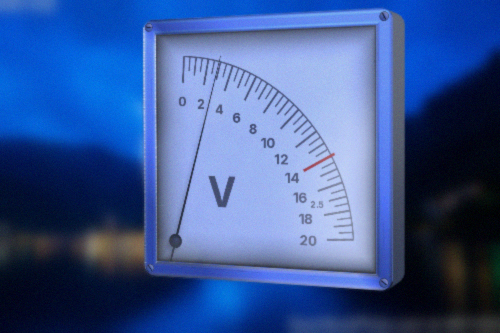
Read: {"value": 3, "unit": "V"}
